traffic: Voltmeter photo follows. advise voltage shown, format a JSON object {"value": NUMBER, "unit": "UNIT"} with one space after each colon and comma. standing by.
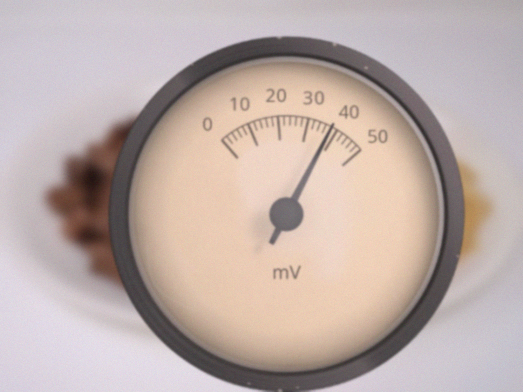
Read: {"value": 38, "unit": "mV"}
